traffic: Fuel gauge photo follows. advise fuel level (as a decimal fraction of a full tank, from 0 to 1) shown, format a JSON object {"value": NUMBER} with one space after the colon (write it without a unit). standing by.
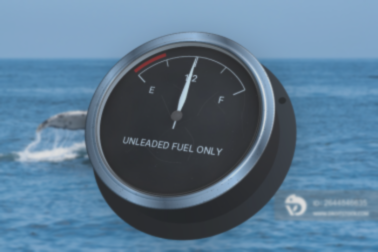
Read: {"value": 0.5}
